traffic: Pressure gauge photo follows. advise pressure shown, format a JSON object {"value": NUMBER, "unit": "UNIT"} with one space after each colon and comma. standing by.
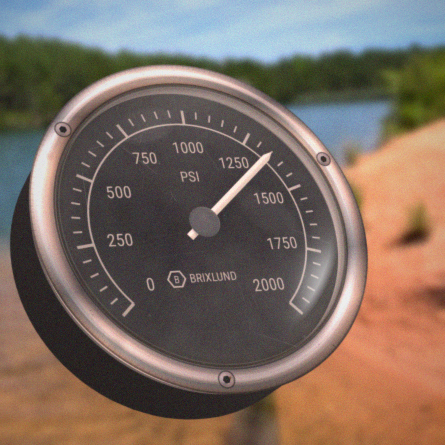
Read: {"value": 1350, "unit": "psi"}
